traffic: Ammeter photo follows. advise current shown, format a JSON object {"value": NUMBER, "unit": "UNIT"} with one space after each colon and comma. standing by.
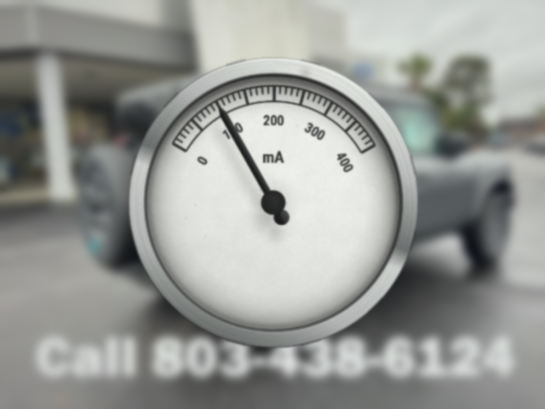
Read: {"value": 100, "unit": "mA"}
